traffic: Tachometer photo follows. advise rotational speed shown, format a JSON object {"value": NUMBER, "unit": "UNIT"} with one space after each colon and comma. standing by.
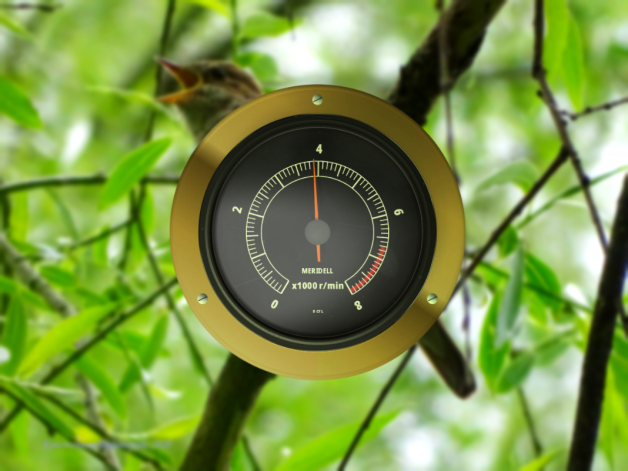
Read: {"value": 3900, "unit": "rpm"}
